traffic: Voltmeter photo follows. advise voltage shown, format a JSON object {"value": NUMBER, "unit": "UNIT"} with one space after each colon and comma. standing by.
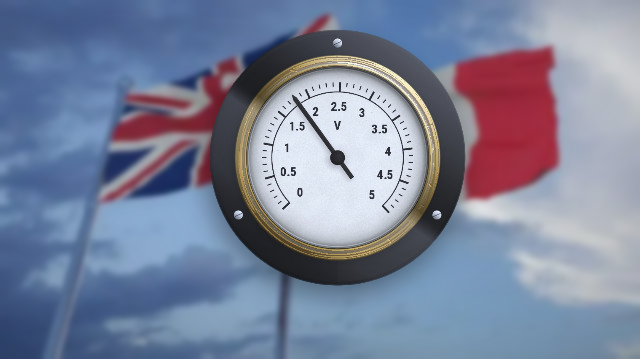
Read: {"value": 1.8, "unit": "V"}
